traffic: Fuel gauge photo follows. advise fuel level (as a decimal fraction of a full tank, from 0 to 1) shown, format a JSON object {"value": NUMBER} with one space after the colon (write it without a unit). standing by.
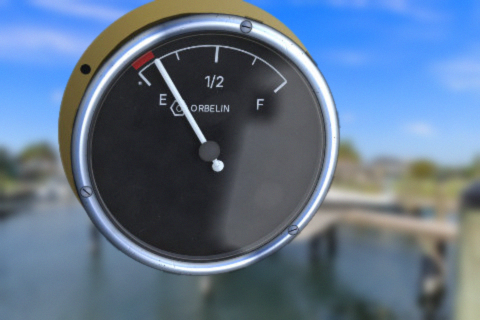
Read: {"value": 0.125}
